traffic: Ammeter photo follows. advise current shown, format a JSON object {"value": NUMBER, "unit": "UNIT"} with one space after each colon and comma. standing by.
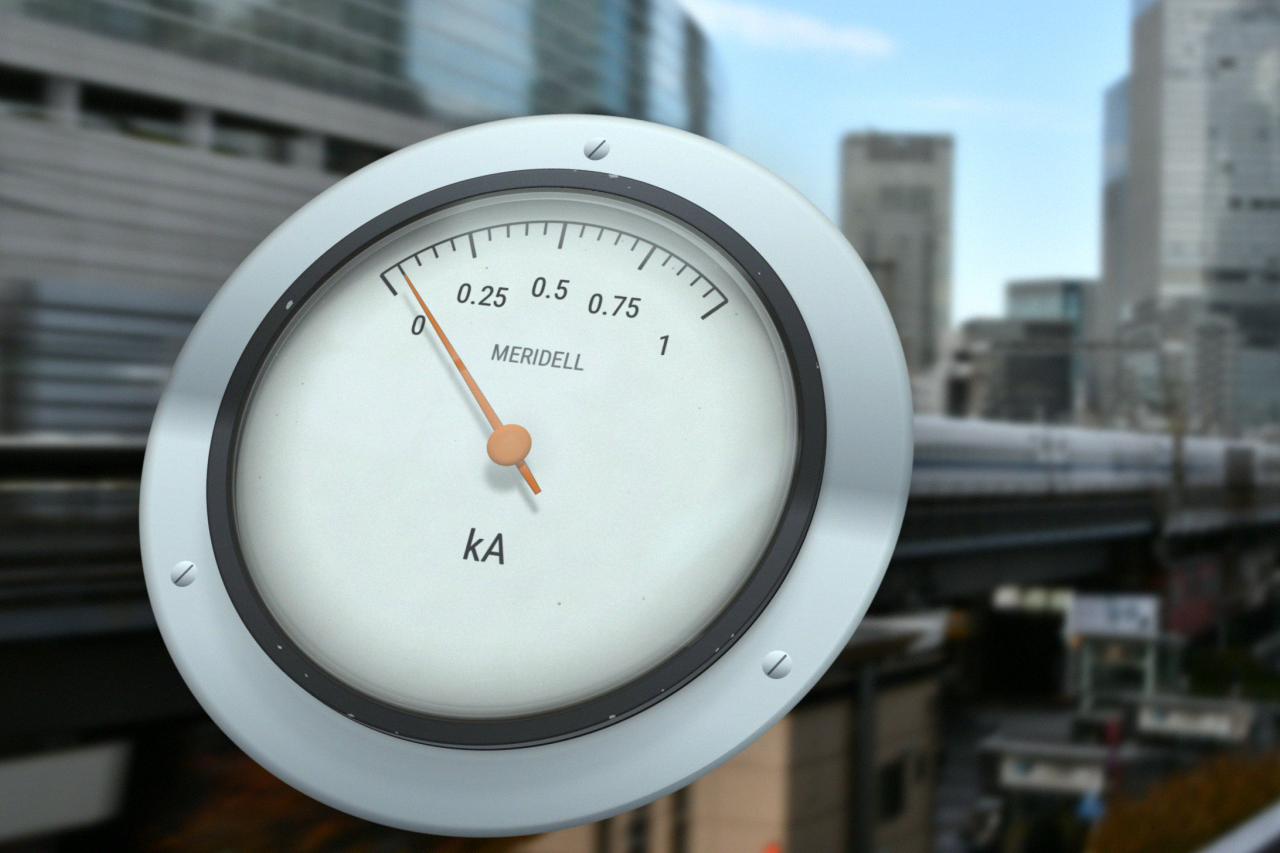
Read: {"value": 0.05, "unit": "kA"}
